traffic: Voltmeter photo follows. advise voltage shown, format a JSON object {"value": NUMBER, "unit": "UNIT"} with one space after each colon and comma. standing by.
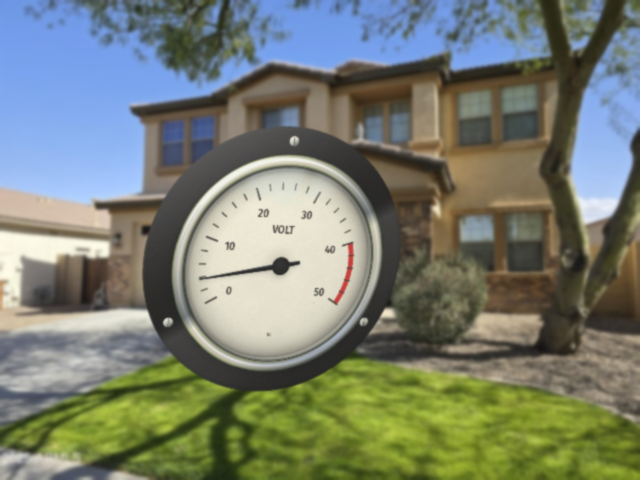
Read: {"value": 4, "unit": "V"}
